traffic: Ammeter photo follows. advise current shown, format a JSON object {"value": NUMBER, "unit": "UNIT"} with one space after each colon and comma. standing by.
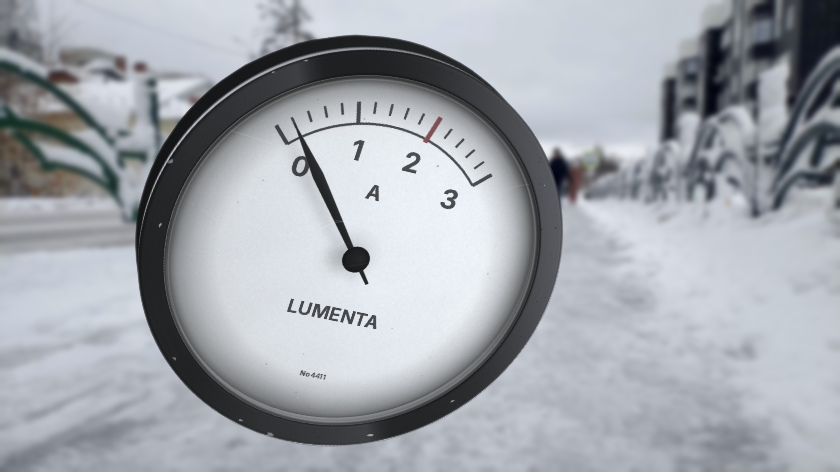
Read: {"value": 0.2, "unit": "A"}
